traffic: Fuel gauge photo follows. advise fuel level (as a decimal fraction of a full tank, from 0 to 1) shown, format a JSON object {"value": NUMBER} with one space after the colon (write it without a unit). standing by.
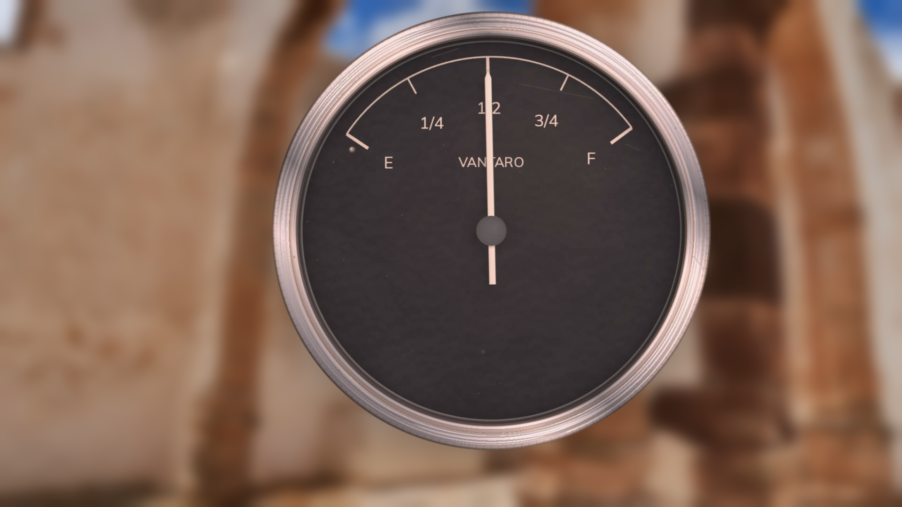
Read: {"value": 0.5}
